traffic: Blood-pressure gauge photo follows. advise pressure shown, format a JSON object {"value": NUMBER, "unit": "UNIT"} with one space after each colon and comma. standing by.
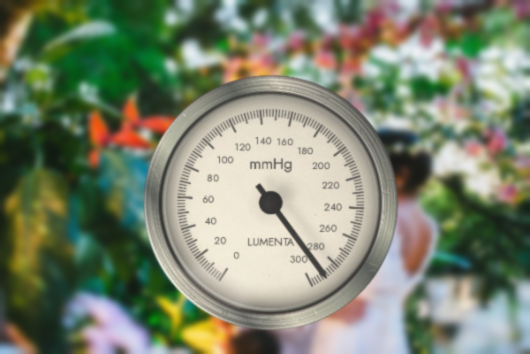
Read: {"value": 290, "unit": "mmHg"}
